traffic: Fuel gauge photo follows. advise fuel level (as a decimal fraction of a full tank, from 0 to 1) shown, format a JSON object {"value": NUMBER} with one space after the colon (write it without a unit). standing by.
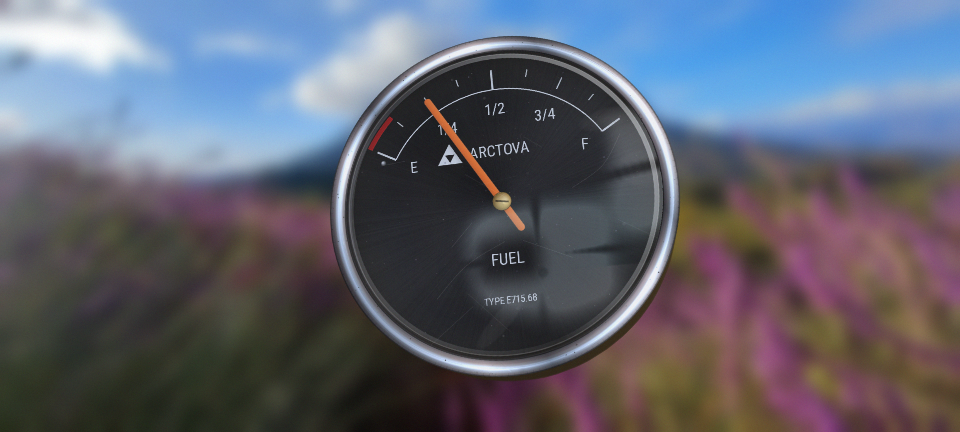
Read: {"value": 0.25}
